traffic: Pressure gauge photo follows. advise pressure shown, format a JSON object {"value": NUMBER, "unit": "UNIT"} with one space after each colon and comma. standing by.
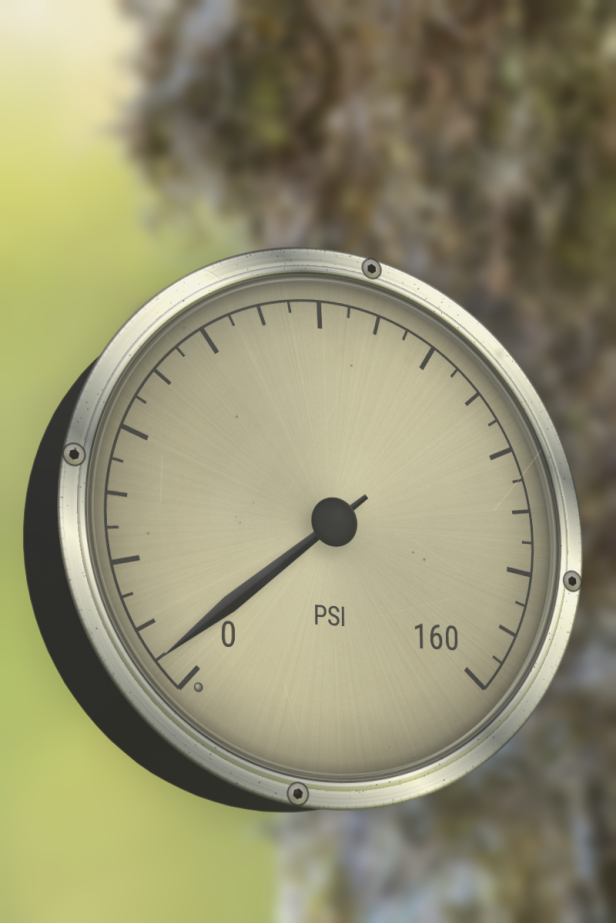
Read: {"value": 5, "unit": "psi"}
